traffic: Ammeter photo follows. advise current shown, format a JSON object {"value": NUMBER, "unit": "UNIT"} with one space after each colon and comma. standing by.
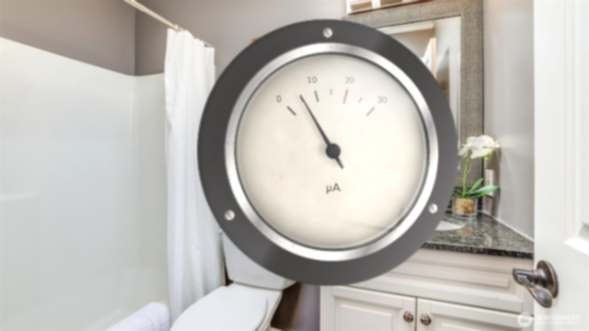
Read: {"value": 5, "unit": "µA"}
